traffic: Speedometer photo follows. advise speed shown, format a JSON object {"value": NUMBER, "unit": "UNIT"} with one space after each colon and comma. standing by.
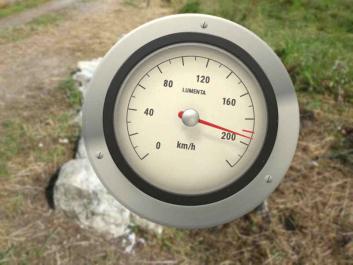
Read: {"value": 195, "unit": "km/h"}
